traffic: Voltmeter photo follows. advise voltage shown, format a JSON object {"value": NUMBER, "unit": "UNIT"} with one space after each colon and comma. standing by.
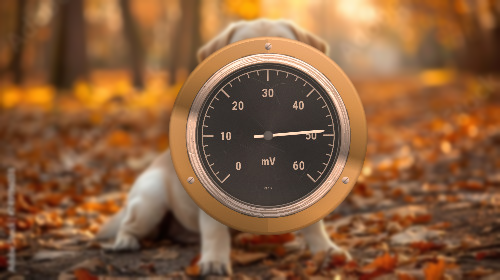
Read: {"value": 49, "unit": "mV"}
